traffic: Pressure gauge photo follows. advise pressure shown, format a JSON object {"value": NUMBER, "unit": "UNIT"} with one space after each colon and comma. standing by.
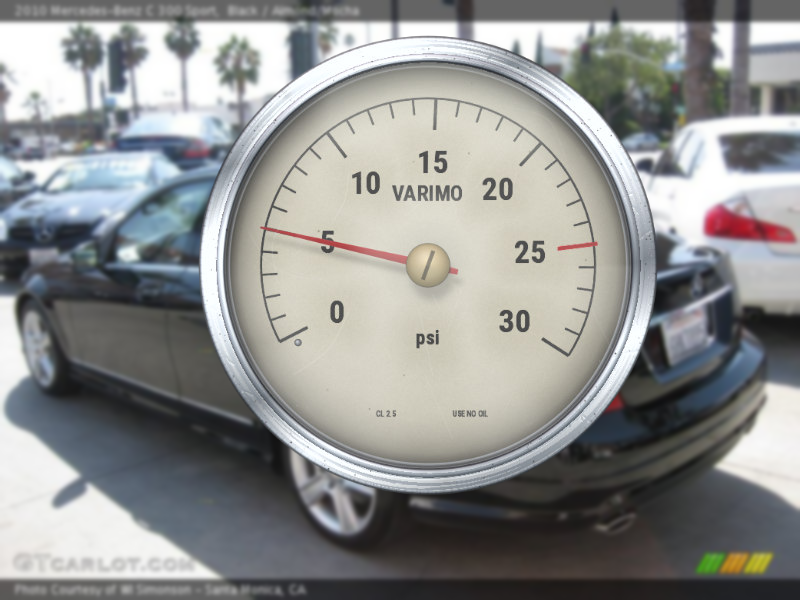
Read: {"value": 5, "unit": "psi"}
